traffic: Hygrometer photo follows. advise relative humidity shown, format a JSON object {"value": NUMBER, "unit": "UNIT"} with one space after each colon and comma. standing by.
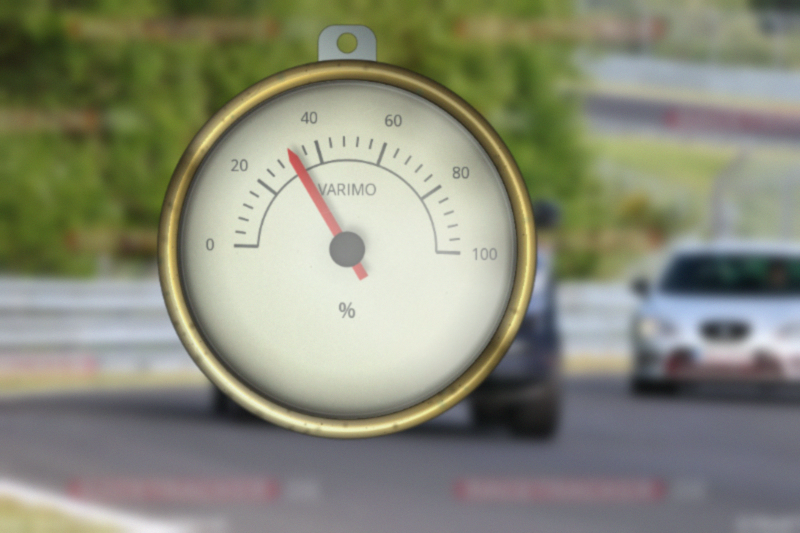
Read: {"value": 32, "unit": "%"}
